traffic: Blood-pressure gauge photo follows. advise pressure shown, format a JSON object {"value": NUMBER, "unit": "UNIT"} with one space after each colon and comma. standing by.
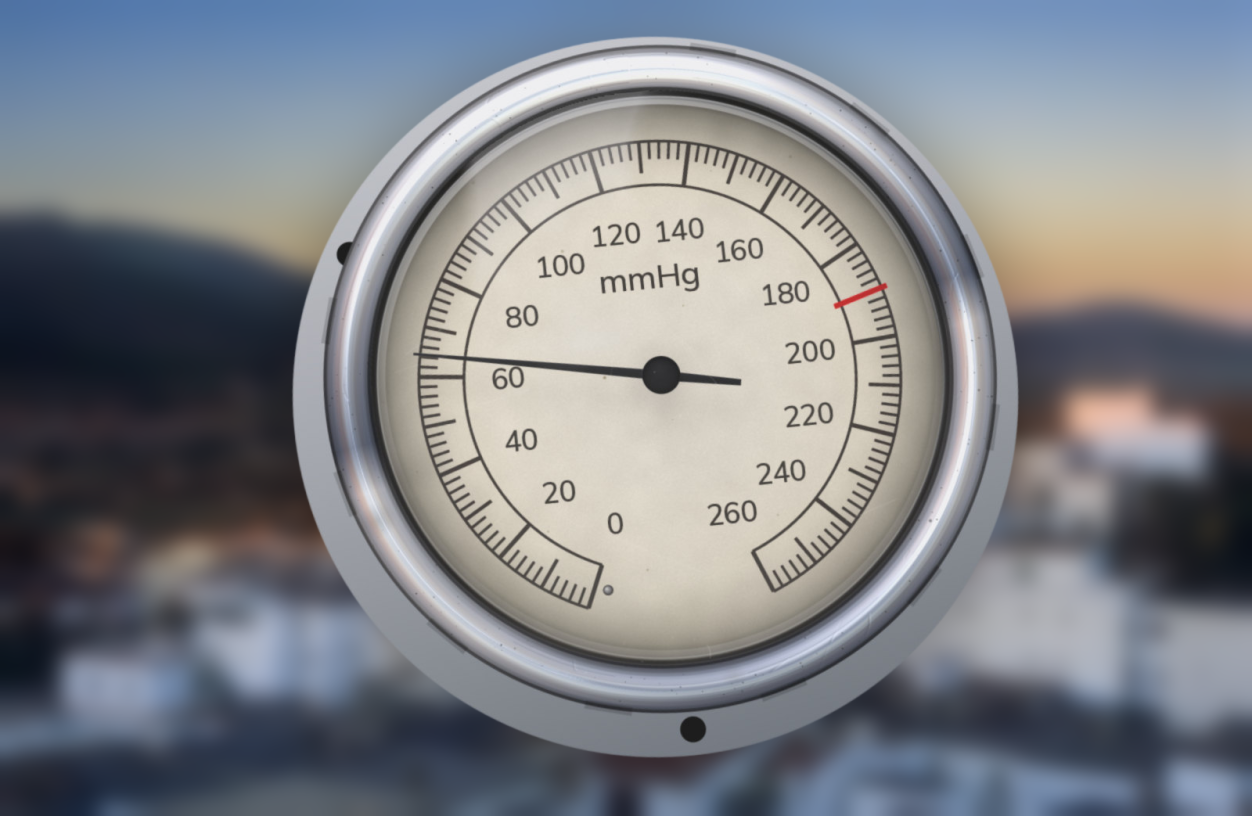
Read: {"value": 64, "unit": "mmHg"}
